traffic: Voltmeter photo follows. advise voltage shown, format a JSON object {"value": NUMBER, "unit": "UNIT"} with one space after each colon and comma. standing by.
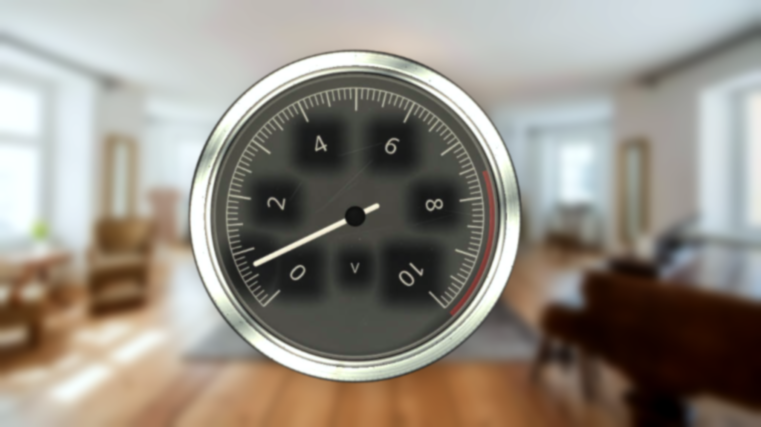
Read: {"value": 0.7, "unit": "V"}
